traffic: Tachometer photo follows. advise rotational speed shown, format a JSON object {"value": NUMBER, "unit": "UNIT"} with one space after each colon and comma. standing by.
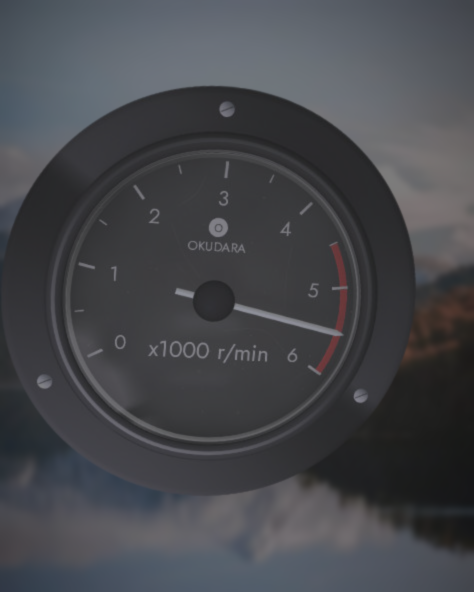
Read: {"value": 5500, "unit": "rpm"}
